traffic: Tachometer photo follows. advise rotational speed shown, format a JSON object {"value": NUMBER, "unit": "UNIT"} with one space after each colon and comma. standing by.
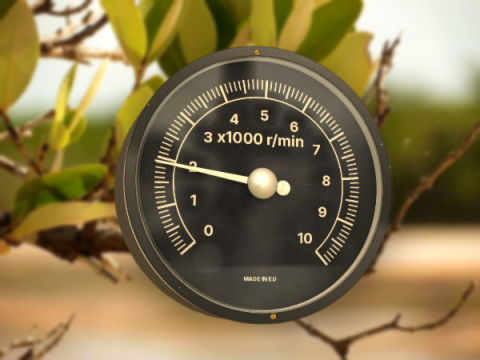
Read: {"value": 1900, "unit": "rpm"}
